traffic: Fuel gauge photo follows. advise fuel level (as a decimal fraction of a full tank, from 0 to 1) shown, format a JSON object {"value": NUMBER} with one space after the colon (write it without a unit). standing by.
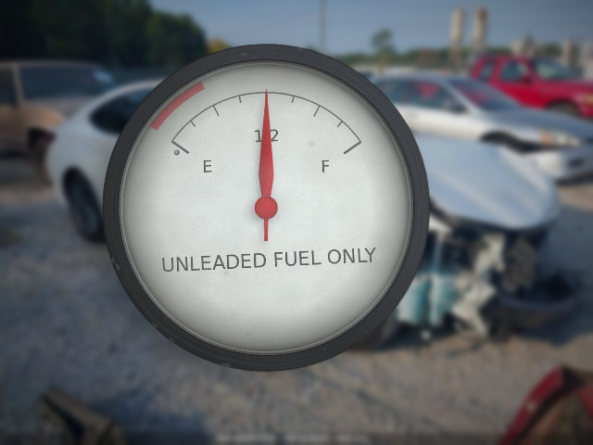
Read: {"value": 0.5}
